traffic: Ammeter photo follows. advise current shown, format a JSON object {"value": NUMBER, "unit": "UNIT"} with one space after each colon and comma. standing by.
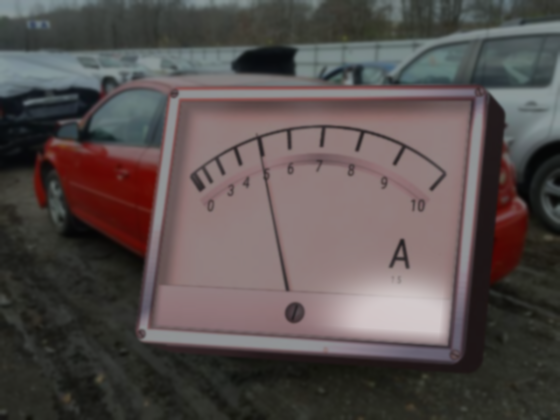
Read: {"value": 5, "unit": "A"}
